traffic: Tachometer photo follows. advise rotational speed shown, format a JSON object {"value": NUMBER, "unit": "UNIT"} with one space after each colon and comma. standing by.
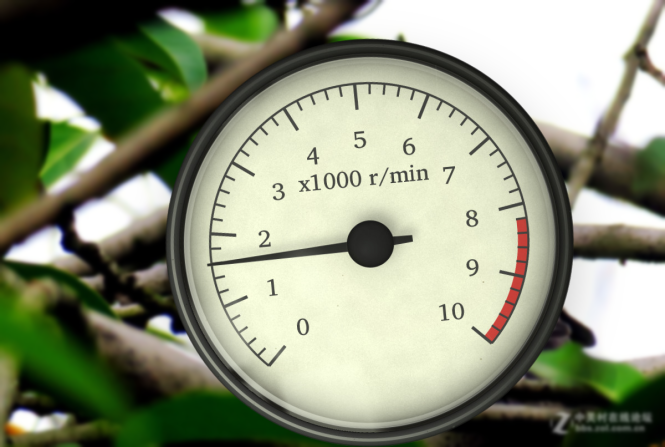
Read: {"value": 1600, "unit": "rpm"}
